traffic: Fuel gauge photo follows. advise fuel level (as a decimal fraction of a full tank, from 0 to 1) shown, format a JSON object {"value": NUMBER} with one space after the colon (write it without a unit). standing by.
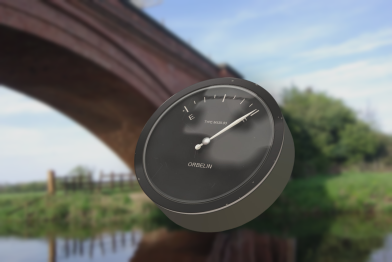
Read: {"value": 1}
